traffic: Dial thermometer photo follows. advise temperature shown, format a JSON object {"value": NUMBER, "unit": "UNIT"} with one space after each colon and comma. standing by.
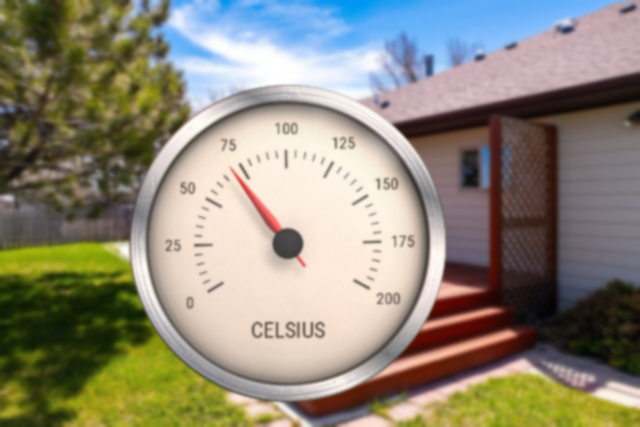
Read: {"value": 70, "unit": "°C"}
